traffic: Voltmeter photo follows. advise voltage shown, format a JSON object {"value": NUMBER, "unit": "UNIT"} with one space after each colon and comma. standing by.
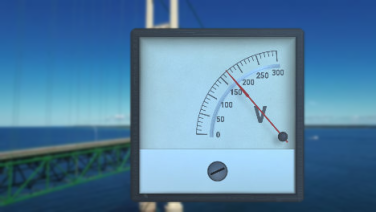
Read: {"value": 170, "unit": "V"}
